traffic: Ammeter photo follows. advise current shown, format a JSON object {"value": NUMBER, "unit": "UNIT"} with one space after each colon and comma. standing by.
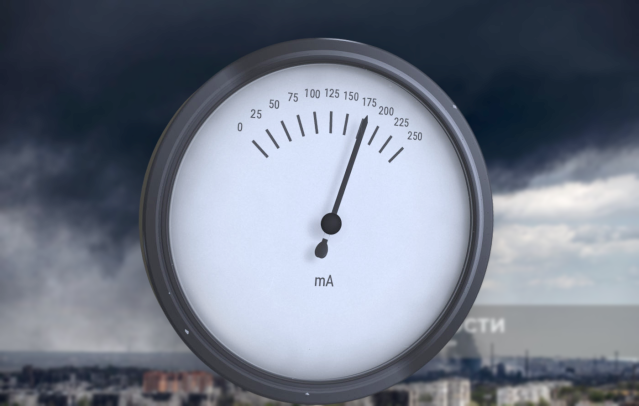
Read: {"value": 175, "unit": "mA"}
